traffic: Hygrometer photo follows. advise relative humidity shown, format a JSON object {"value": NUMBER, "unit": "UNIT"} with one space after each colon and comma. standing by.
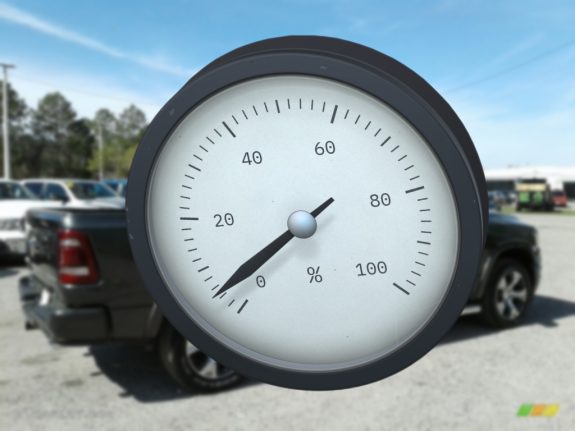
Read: {"value": 5, "unit": "%"}
